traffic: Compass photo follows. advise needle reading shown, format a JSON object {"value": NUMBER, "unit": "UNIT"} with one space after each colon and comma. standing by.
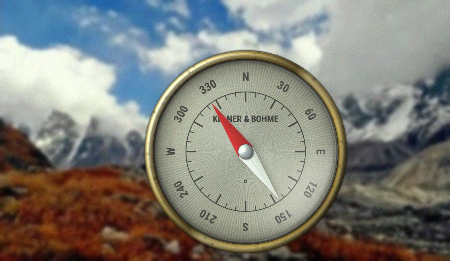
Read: {"value": 325, "unit": "°"}
